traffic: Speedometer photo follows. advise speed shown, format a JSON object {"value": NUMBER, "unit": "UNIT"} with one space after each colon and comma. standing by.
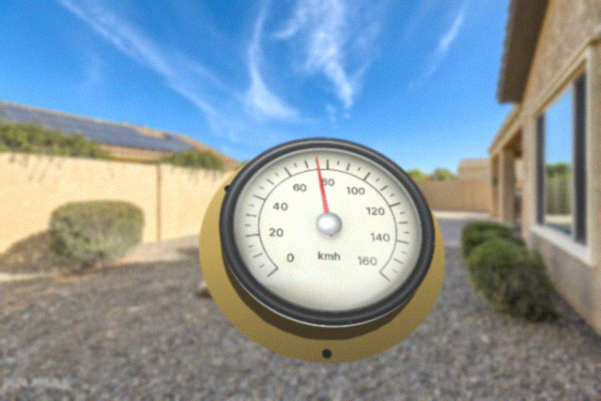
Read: {"value": 75, "unit": "km/h"}
